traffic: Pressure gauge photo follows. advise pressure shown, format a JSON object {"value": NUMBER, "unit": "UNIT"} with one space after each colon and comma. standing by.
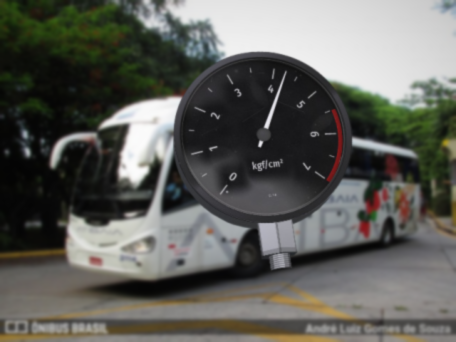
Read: {"value": 4.25, "unit": "kg/cm²"}
